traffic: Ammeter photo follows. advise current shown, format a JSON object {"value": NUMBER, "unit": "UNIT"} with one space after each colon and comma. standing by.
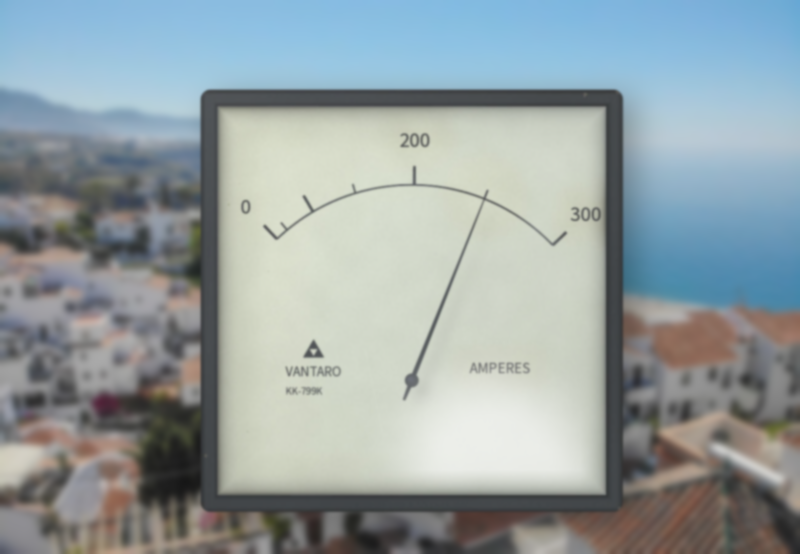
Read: {"value": 250, "unit": "A"}
